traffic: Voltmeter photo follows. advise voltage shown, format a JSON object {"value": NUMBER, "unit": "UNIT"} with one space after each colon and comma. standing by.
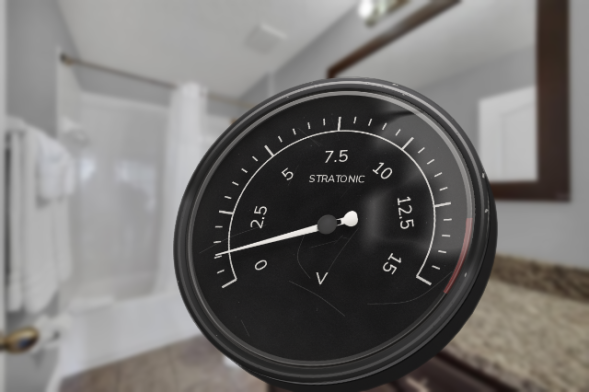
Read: {"value": 1, "unit": "V"}
